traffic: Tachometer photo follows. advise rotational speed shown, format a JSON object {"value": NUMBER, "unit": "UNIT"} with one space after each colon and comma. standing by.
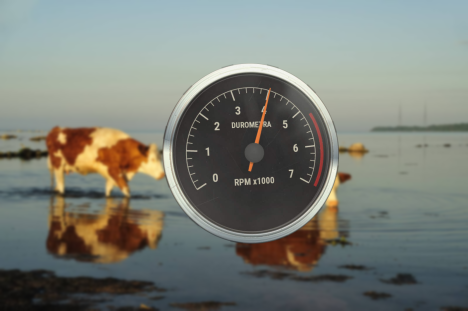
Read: {"value": 4000, "unit": "rpm"}
